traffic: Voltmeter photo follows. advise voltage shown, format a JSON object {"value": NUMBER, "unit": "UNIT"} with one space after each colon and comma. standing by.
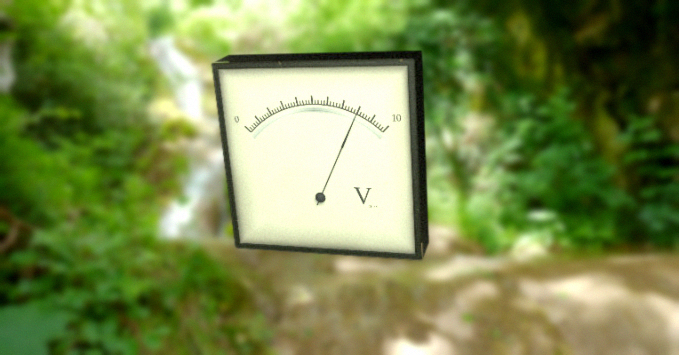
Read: {"value": 8, "unit": "V"}
